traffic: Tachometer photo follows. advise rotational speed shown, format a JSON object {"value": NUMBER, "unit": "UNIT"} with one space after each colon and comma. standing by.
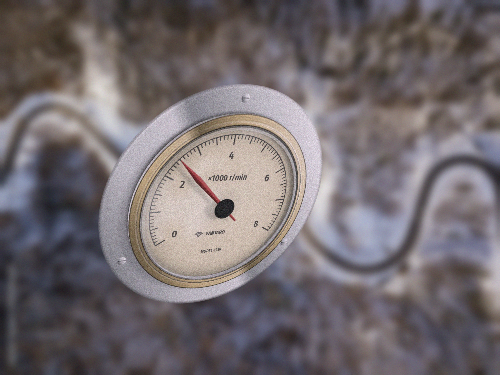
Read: {"value": 2500, "unit": "rpm"}
